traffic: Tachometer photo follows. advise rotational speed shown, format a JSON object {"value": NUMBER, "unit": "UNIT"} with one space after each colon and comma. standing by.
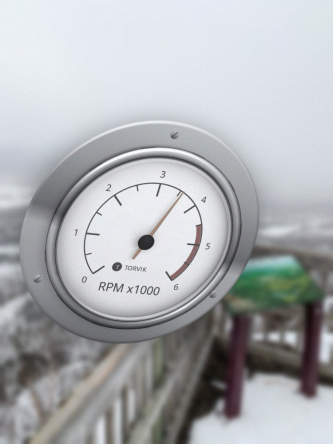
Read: {"value": 3500, "unit": "rpm"}
